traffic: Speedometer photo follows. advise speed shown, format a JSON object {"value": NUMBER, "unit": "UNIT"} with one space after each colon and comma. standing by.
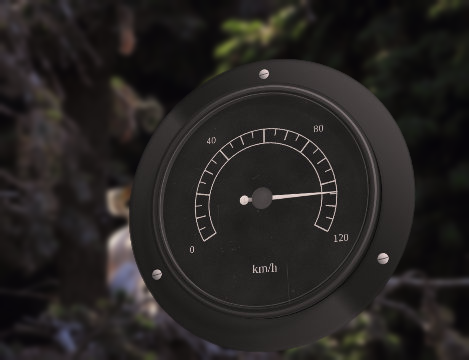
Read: {"value": 105, "unit": "km/h"}
